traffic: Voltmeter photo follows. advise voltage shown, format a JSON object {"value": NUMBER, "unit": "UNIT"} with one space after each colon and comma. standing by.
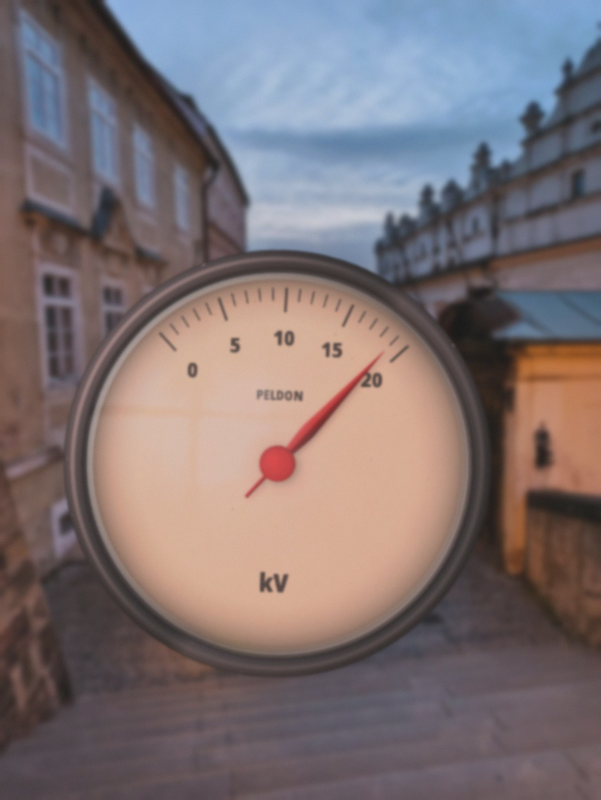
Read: {"value": 19, "unit": "kV"}
